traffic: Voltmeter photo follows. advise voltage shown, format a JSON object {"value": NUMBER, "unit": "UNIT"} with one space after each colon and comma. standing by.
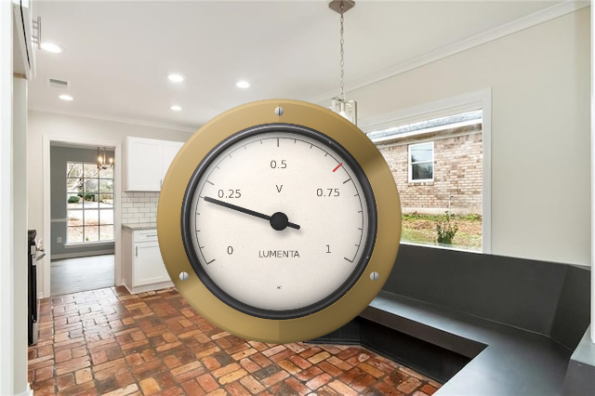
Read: {"value": 0.2, "unit": "V"}
